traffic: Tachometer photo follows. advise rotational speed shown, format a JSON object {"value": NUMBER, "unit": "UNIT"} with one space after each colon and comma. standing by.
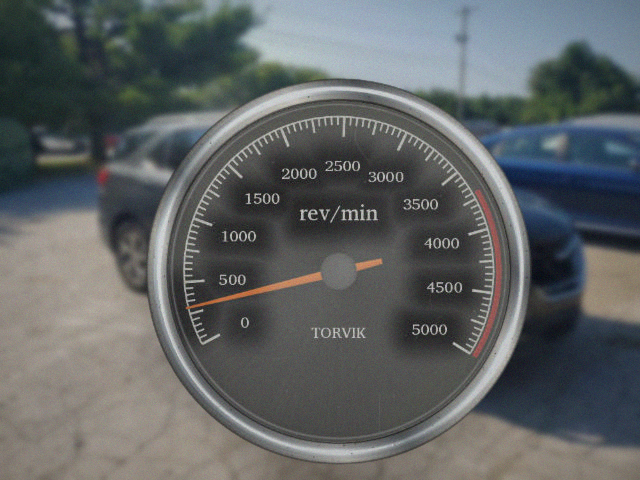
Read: {"value": 300, "unit": "rpm"}
